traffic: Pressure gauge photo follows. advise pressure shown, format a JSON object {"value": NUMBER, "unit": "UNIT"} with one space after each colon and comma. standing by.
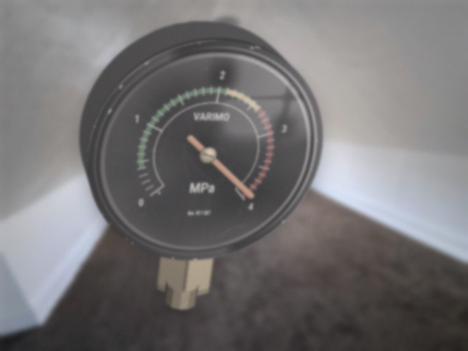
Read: {"value": 3.9, "unit": "MPa"}
